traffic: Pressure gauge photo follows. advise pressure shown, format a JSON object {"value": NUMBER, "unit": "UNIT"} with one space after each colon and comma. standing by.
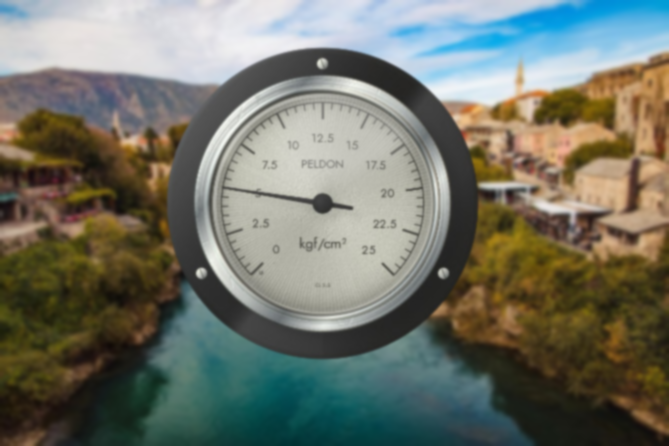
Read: {"value": 5, "unit": "kg/cm²"}
